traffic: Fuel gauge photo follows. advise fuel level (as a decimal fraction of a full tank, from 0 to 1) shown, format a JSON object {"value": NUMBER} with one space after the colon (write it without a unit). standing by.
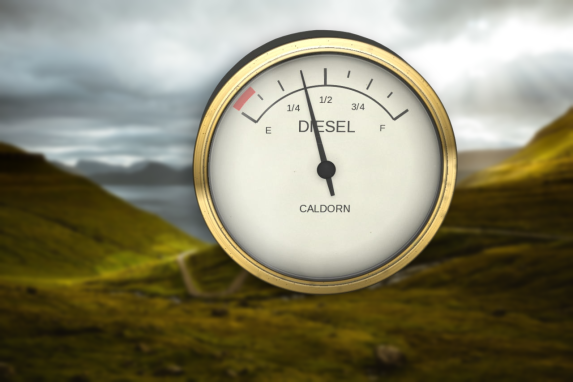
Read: {"value": 0.375}
